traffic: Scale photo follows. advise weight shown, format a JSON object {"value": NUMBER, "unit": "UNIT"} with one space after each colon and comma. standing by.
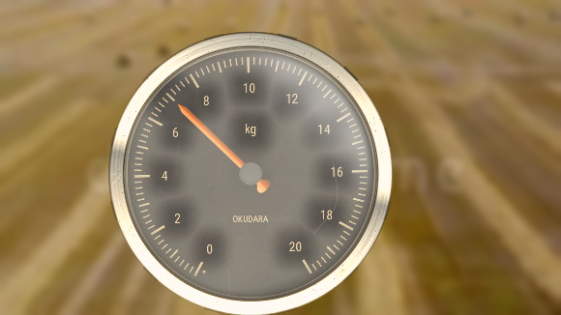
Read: {"value": 7, "unit": "kg"}
